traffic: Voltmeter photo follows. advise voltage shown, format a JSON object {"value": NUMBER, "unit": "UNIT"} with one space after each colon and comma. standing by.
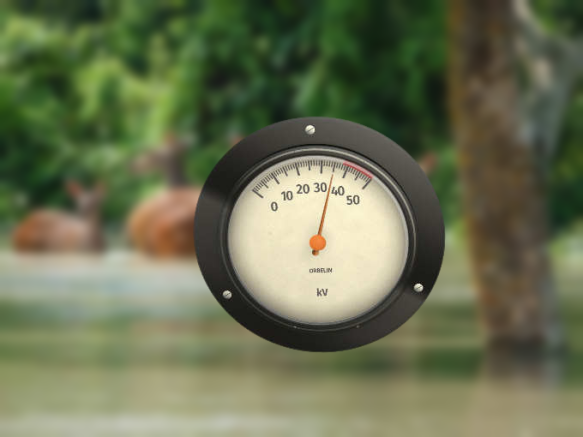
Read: {"value": 35, "unit": "kV"}
